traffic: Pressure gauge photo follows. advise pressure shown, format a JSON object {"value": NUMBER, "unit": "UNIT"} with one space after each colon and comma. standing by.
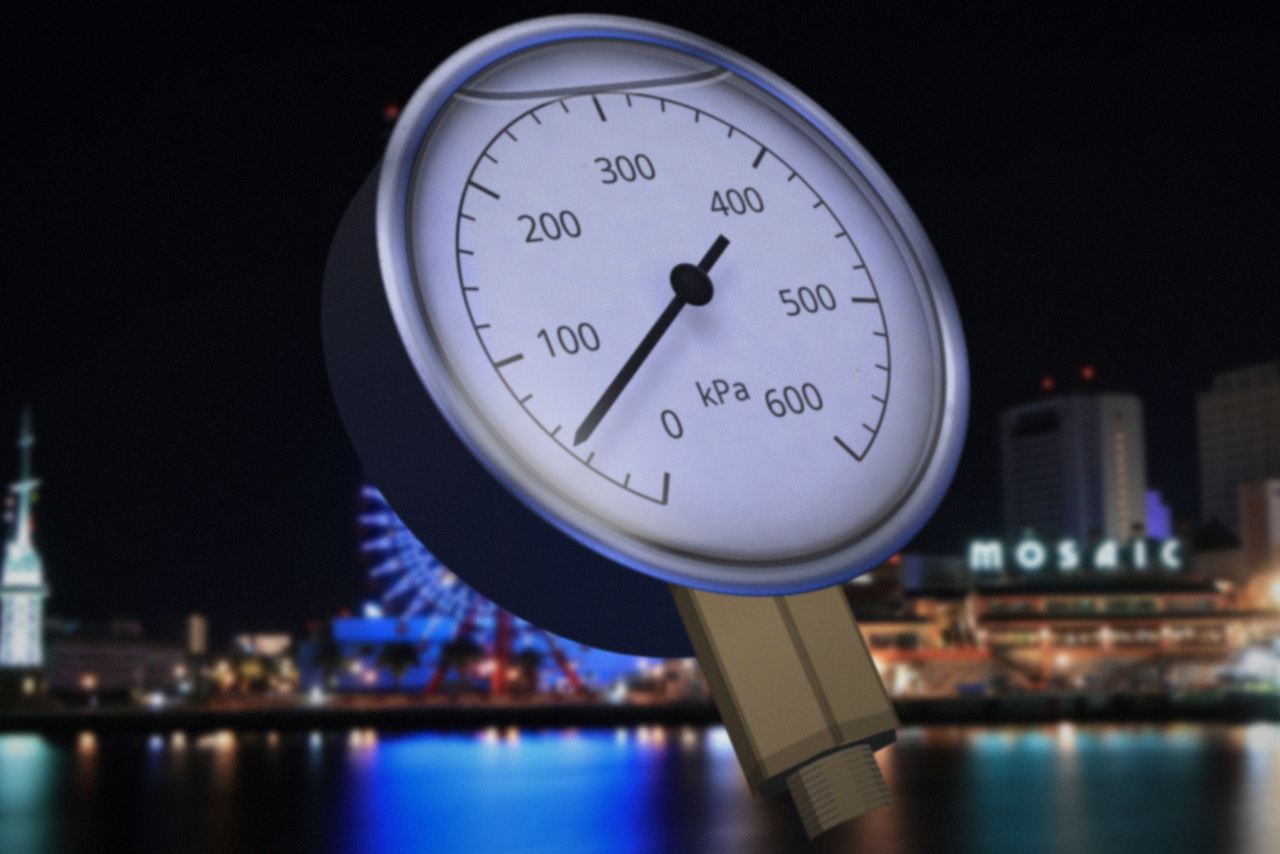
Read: {"value": 50, "unit": "kPa"}
